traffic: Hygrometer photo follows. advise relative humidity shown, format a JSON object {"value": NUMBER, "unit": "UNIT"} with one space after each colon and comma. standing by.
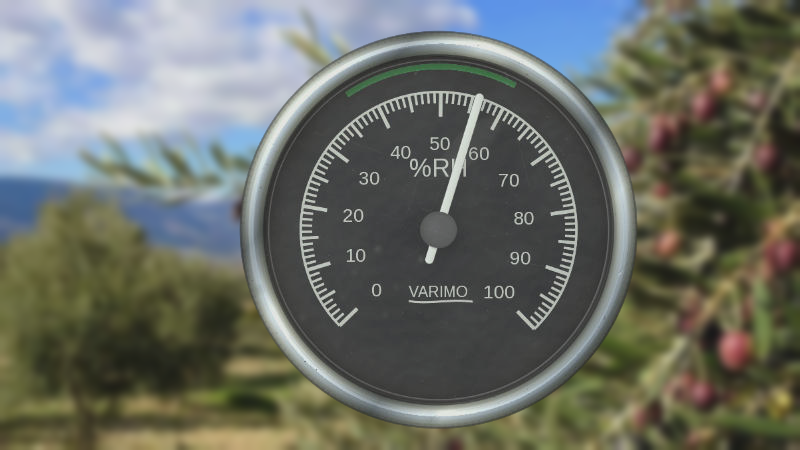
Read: {"value": 56, "unit": "%"}
